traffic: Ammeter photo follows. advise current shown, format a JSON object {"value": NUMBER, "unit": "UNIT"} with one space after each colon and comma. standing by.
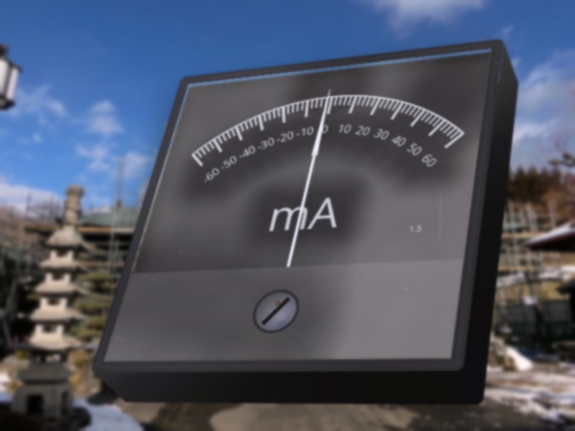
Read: {"value": 0, "unit": "mA"}
